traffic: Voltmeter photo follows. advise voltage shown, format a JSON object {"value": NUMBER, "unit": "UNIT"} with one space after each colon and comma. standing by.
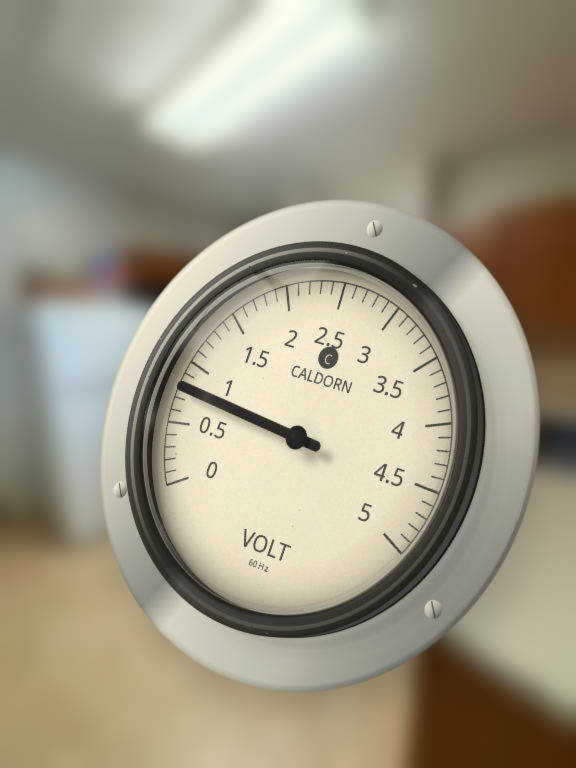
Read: {"value": 0.8, "unit": "V"}
